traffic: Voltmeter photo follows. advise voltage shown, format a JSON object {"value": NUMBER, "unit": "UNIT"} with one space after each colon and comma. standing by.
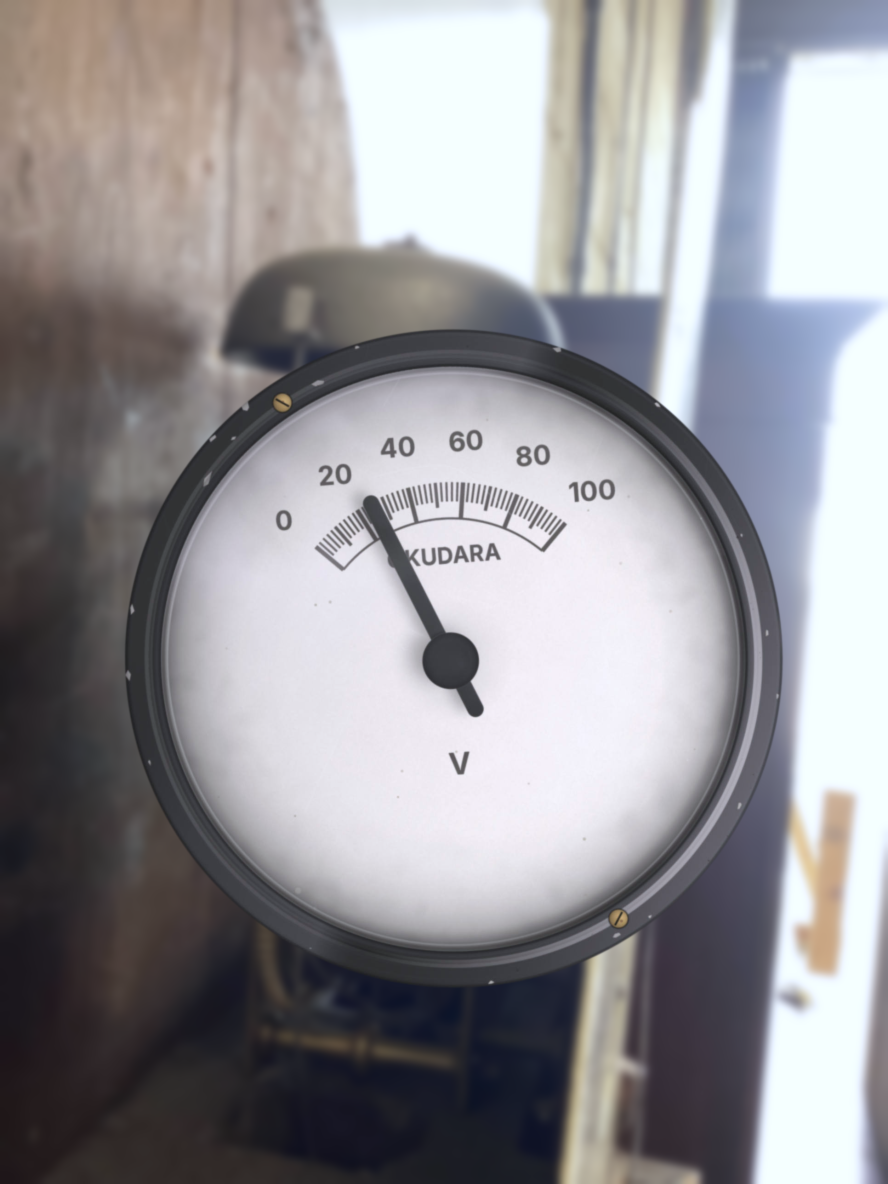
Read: {"value": 26, "unit": "V"}
